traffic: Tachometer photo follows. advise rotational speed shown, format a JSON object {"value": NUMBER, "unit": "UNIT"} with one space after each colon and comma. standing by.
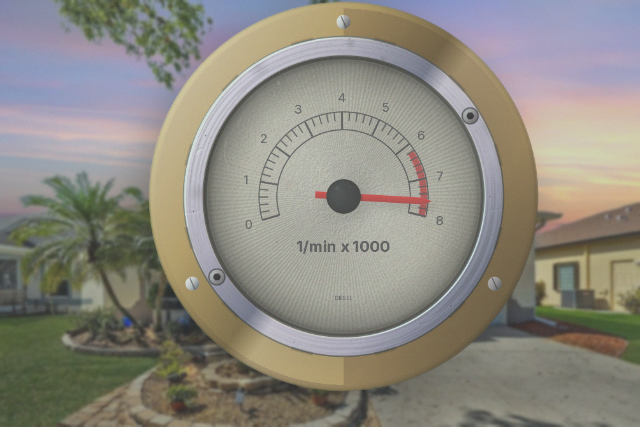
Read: {"value": 7600, "unit": "rpm"}
